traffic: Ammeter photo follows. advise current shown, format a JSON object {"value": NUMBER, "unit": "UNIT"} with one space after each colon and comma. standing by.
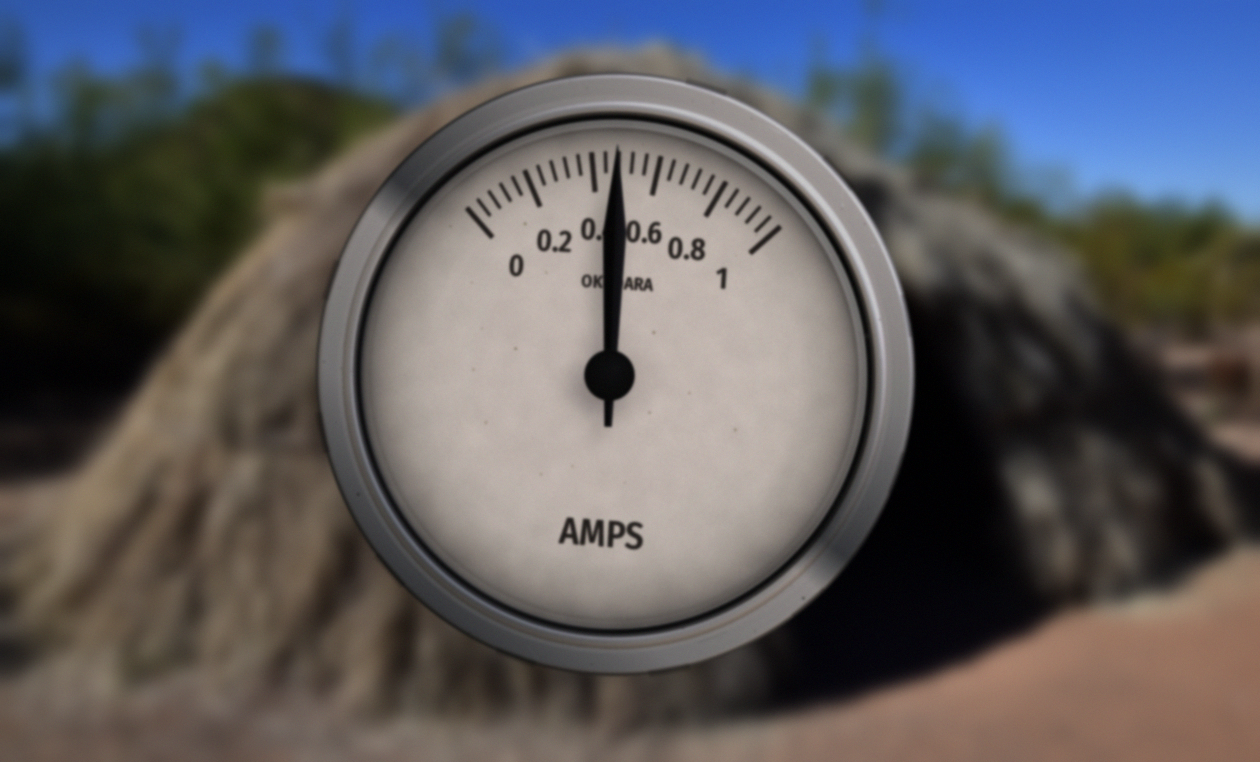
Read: {"value": 0.48, "unit": "A"}
